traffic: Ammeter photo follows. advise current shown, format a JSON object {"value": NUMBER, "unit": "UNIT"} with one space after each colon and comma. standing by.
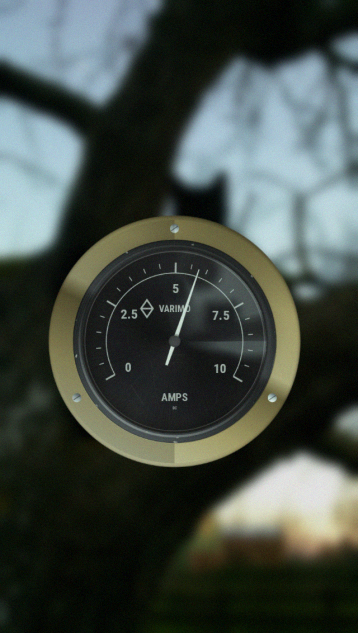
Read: {"value": 5.75, "unit": "A"}
